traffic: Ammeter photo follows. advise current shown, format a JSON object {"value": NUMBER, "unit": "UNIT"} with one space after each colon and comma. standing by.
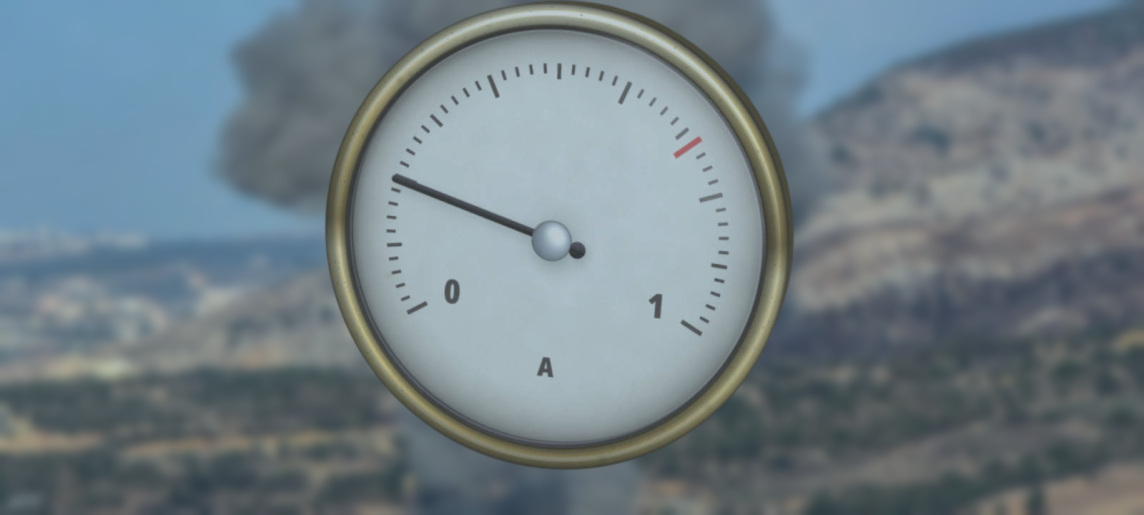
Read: {"value": 0.2, "unit": "A"}
